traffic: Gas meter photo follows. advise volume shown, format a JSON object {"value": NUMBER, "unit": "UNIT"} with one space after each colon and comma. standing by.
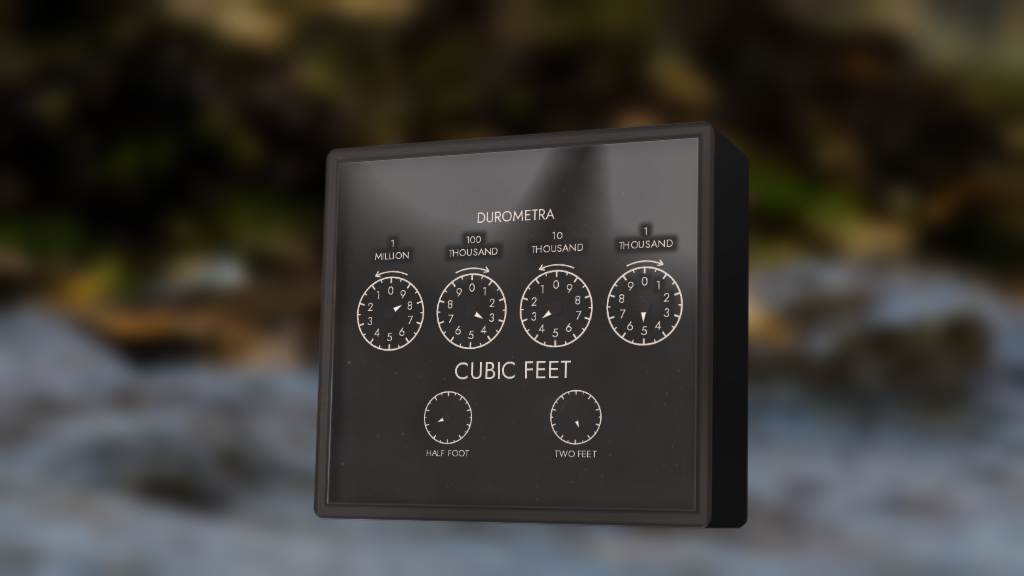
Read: {"value": 833500, "unit": "ft³"}
